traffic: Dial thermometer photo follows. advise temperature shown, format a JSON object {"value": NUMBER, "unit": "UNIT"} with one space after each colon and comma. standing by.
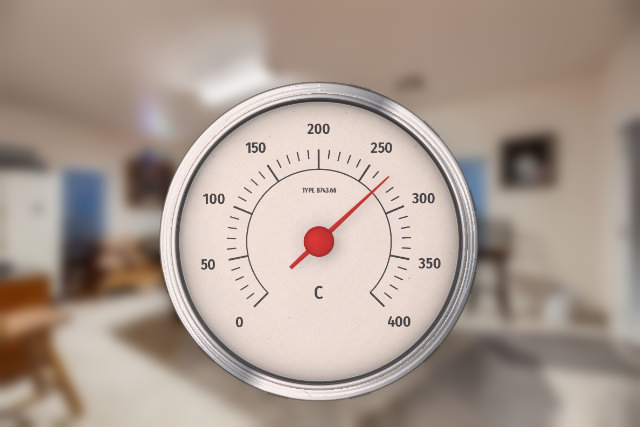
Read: {"value": 270, "unit": "°C"}
